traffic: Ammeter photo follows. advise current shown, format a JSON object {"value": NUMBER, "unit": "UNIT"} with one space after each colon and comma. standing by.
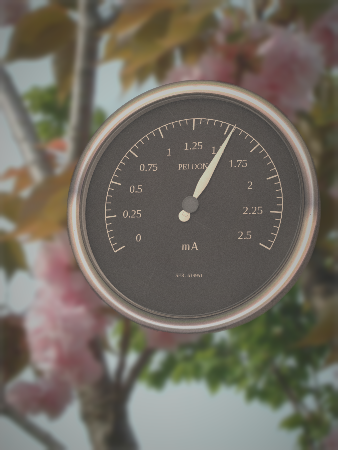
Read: {"value": 1.55, "unit": "mA"}
